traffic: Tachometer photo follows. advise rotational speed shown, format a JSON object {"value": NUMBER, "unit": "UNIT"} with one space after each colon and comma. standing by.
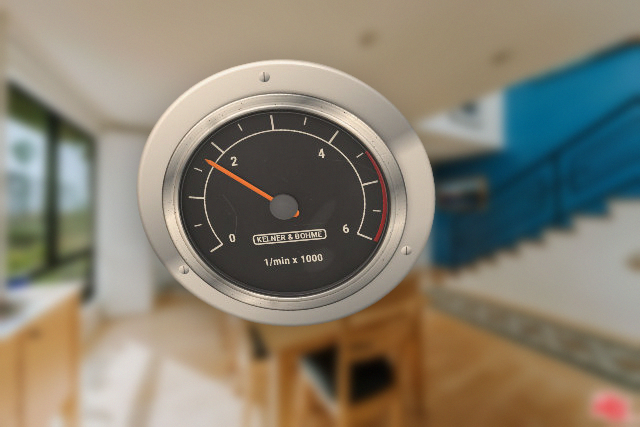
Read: {"value": 1750, "unit": "rpm"}
